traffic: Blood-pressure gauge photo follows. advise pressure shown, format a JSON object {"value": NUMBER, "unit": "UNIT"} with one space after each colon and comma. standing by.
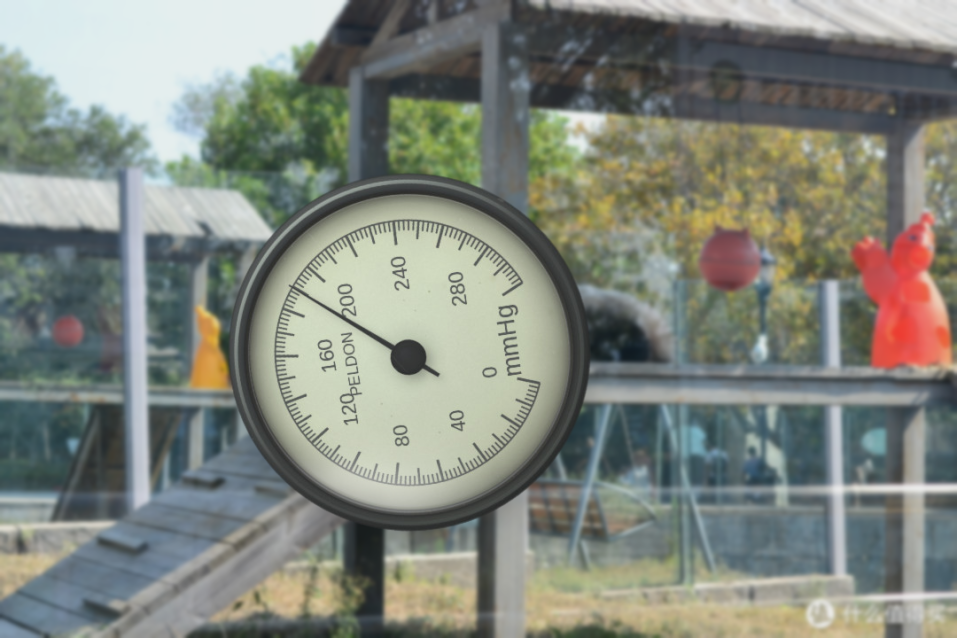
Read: {"value": 190, "unit": "mmHg"}
